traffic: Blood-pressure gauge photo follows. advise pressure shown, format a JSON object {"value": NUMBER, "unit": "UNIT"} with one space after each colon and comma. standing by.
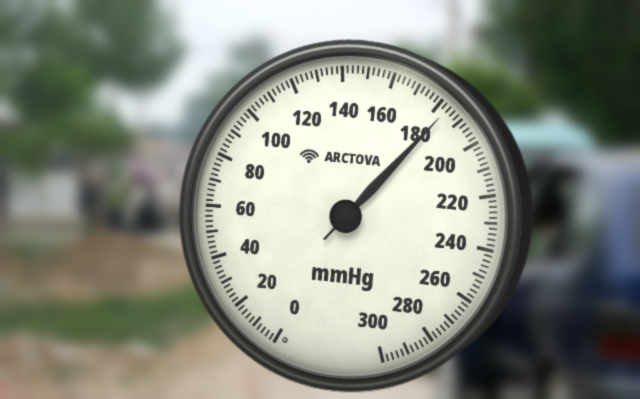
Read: {"value": 184, "unit": "mmHg"}
